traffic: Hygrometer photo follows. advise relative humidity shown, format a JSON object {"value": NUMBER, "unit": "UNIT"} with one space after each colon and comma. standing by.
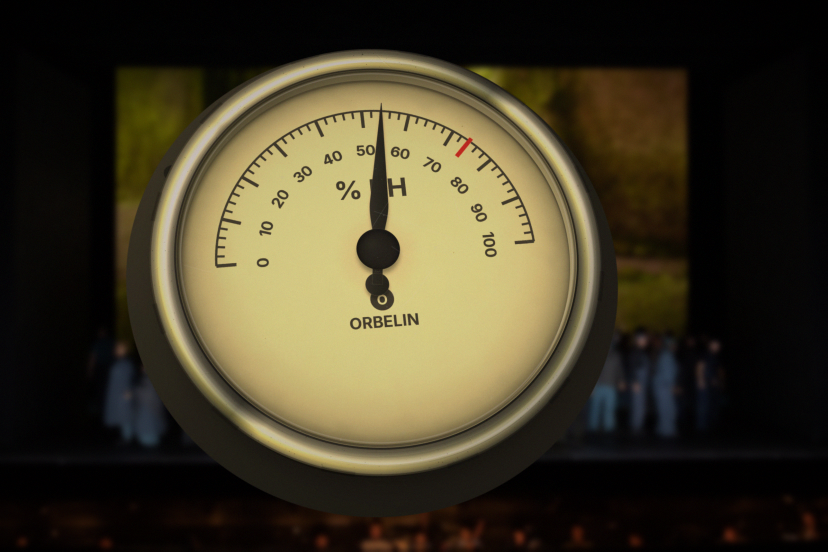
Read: {"value": 54, "unit": "%"}
